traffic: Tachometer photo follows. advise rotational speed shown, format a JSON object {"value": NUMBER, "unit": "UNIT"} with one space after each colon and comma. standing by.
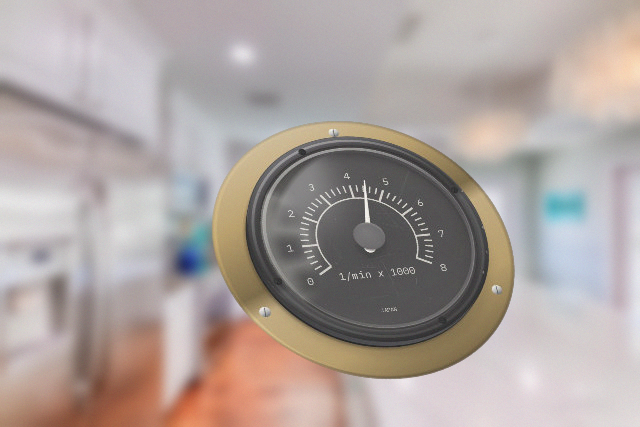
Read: {"value": 4400, "unit": "rpm"}
